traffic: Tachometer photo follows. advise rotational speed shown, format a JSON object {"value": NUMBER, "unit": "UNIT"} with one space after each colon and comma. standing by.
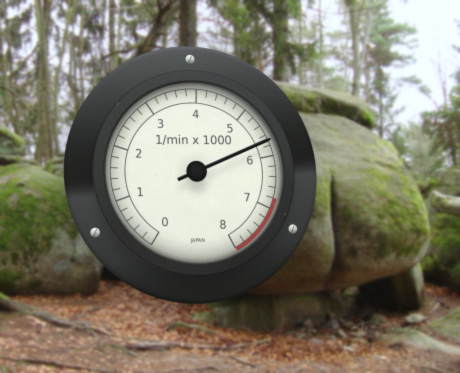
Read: {"value": 5700, "unit": "rpm"}
